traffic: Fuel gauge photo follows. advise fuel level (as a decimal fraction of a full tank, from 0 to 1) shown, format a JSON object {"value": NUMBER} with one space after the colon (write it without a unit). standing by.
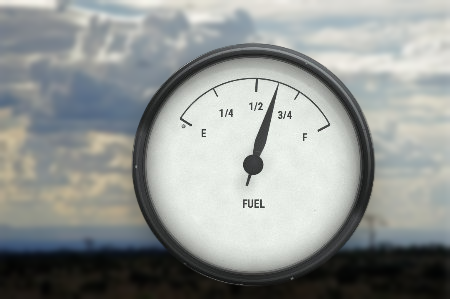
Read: {"value": 0.625}
